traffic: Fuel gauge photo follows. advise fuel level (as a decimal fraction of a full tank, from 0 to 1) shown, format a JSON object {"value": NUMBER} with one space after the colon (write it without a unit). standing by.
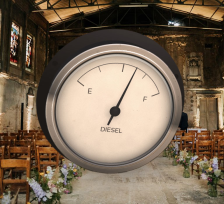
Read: {"value": 0.625}
